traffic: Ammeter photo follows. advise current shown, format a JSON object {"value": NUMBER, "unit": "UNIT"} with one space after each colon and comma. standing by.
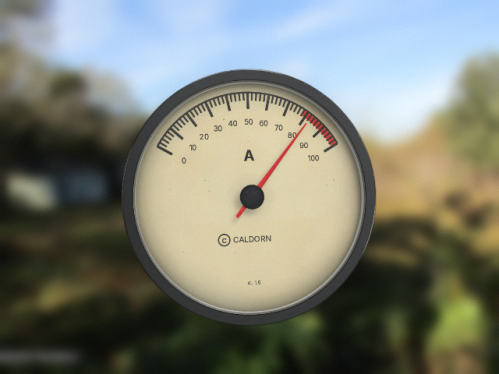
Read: {"value": 82, "unit": "A"}
